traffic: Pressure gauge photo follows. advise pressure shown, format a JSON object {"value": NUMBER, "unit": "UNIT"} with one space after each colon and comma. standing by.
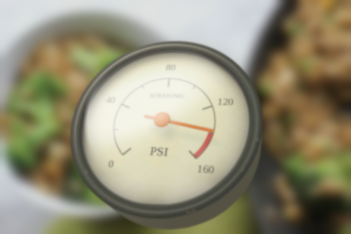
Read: {"value": 140, "unit": "psi"}
